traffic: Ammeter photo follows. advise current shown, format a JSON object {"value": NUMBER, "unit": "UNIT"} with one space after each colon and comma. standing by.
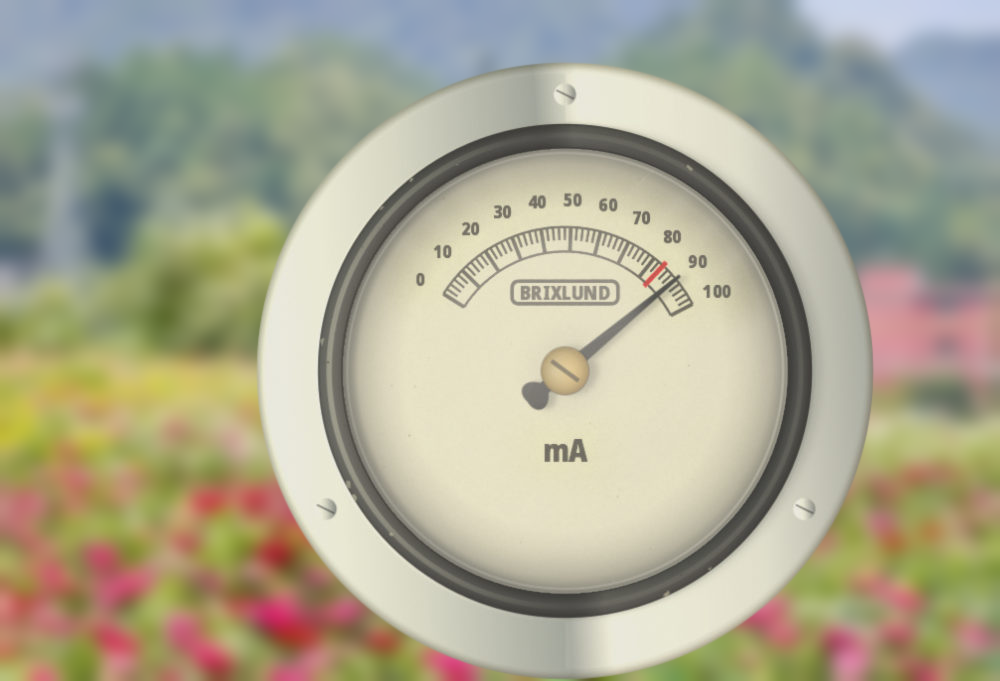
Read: {"value": 90, "unit": "mA"}
